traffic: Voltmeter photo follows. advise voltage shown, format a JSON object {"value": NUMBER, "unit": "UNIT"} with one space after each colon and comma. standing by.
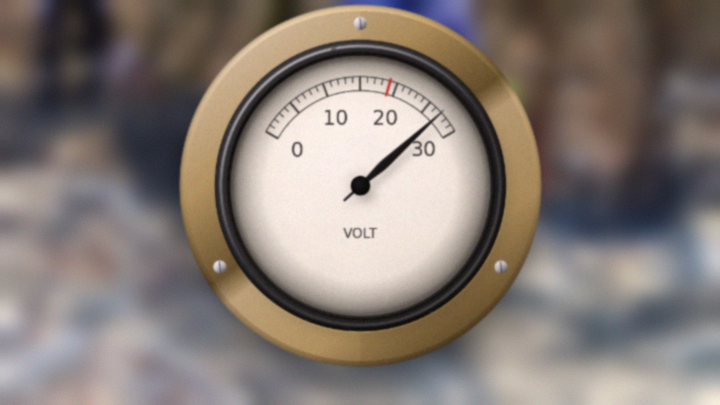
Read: {"value": 27, "unit": "V"}
